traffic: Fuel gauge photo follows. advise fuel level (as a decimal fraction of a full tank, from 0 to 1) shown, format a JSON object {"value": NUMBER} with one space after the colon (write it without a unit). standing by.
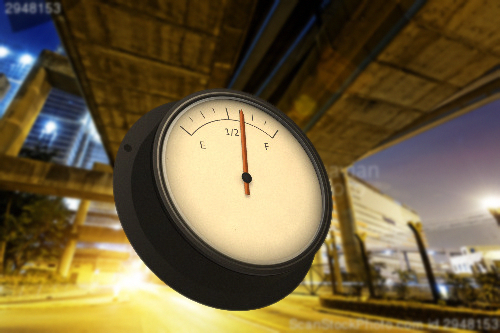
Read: {"value": 0.625}
